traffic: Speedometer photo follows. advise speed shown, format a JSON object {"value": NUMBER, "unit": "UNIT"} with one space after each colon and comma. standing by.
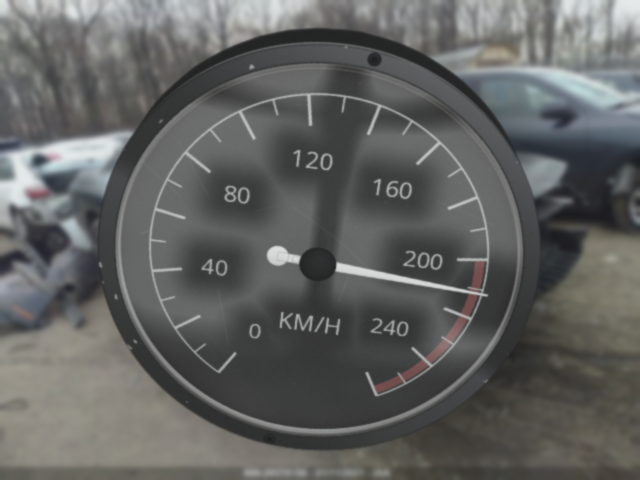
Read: {"value": 210, "unit": "km/h"}
